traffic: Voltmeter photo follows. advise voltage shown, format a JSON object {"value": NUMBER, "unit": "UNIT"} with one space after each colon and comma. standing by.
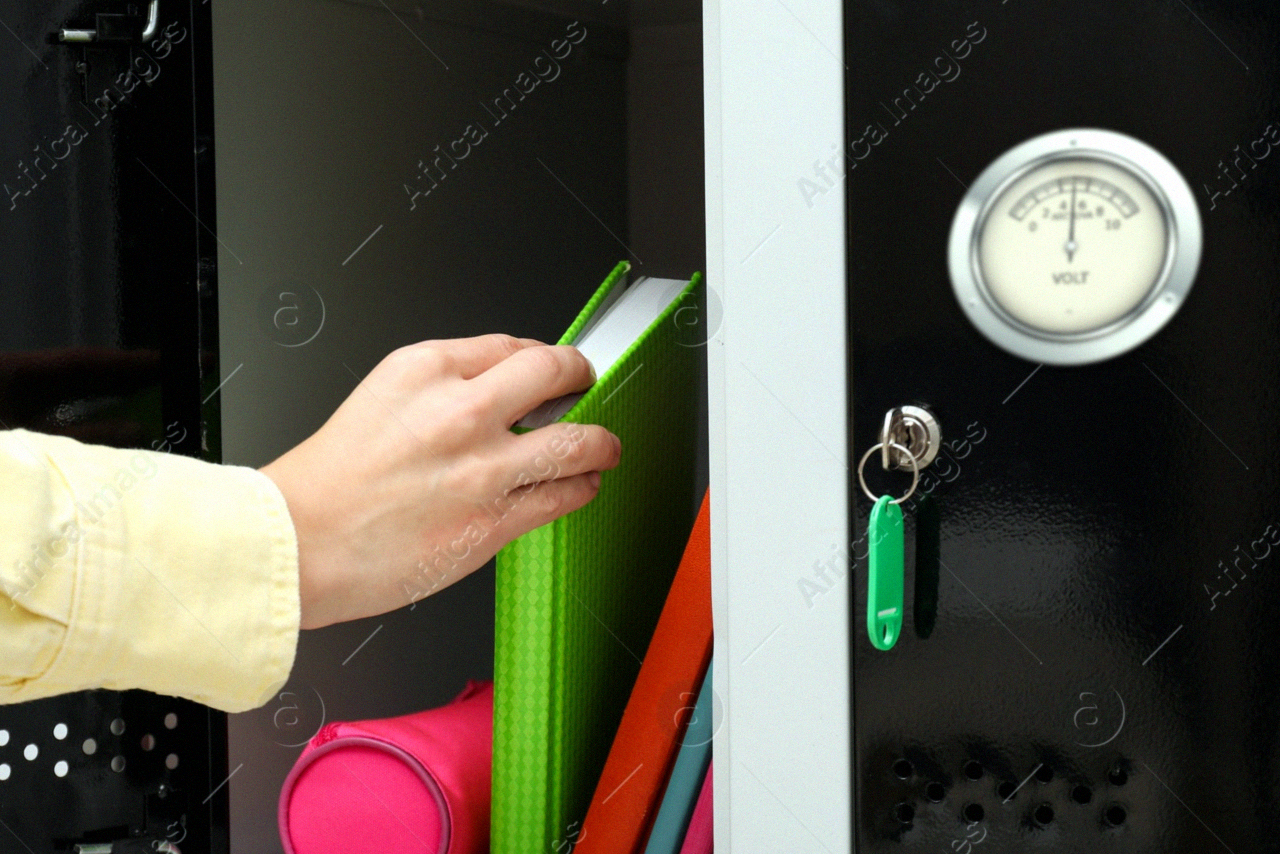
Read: {"value": 5, "unit": "V"}
